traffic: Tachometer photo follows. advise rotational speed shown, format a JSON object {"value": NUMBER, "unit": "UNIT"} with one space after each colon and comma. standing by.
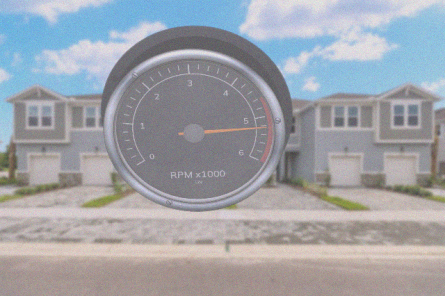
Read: {"value": 5200, "unit": "rpm"}
